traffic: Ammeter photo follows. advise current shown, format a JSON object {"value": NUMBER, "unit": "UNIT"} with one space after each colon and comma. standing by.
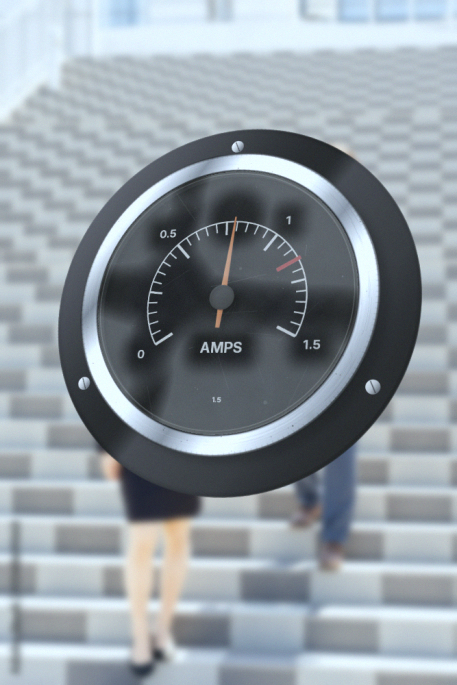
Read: {"value": 0.8, "unit": "A"}
